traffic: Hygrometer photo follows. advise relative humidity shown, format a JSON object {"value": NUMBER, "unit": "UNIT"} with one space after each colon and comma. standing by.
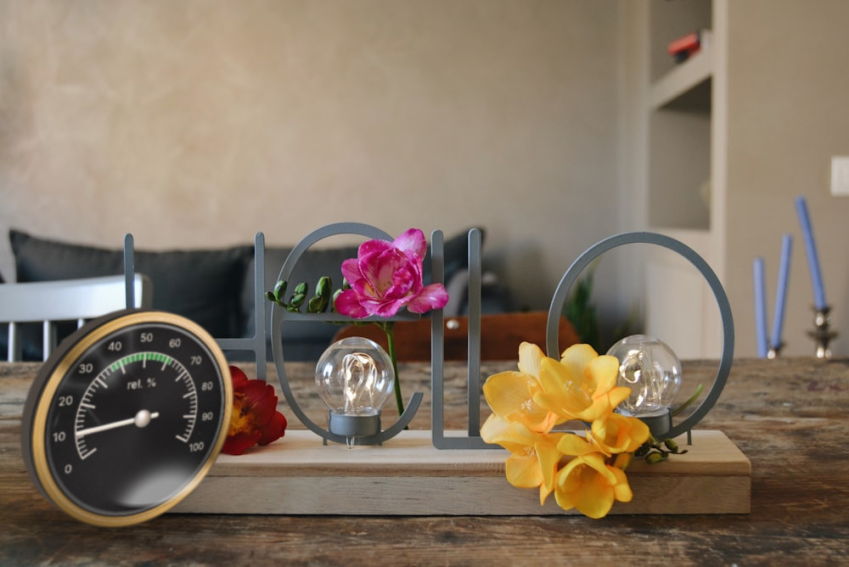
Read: {"value": 10, "unit": "%"}
